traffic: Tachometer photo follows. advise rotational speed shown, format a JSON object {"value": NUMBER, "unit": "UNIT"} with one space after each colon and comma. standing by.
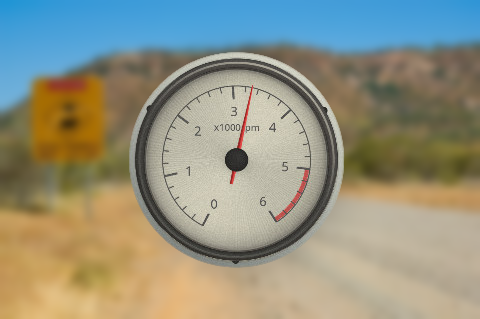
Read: {"value": 3300, "unit": "rpm"}
